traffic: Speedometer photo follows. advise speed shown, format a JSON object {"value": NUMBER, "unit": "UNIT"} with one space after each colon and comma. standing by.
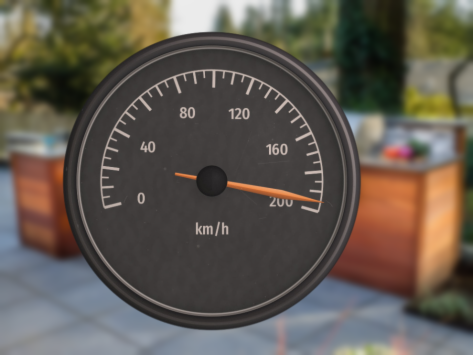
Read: {"value": 195, "unit": "km/h"}
